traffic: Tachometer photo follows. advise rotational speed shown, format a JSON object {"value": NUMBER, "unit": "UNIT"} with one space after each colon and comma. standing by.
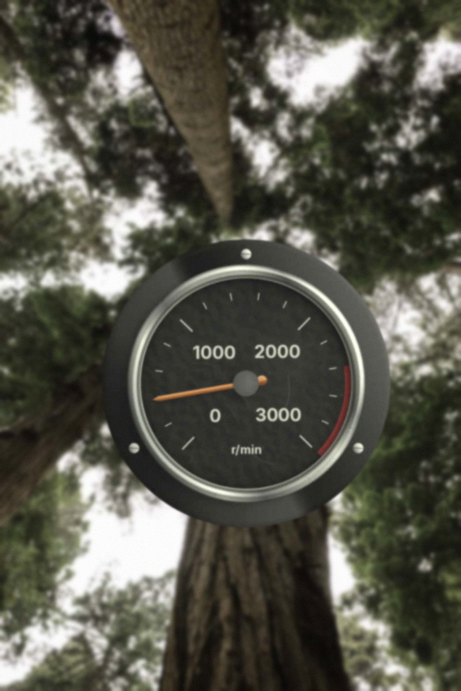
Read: {"value": 400, "unit": "rpm"}
